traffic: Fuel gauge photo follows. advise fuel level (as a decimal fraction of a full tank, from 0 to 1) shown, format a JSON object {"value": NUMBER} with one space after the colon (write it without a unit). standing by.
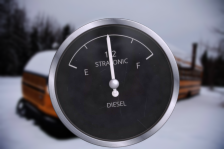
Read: {"value": 0.5}
